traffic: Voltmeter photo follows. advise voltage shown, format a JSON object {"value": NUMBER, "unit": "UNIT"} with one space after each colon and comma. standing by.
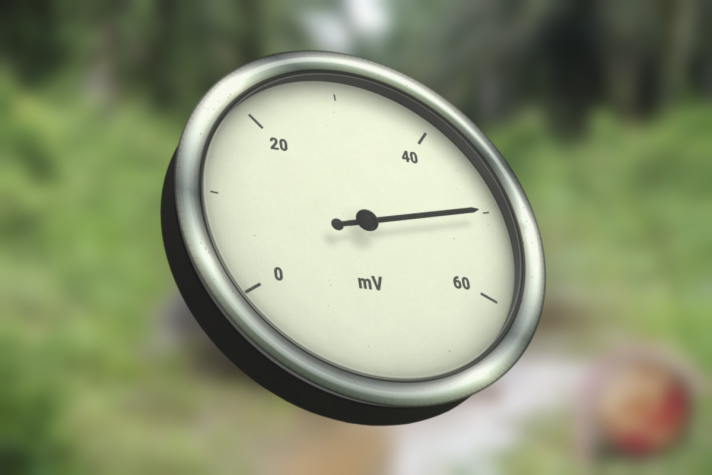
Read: {"value": 50, "unit": "mV"}
